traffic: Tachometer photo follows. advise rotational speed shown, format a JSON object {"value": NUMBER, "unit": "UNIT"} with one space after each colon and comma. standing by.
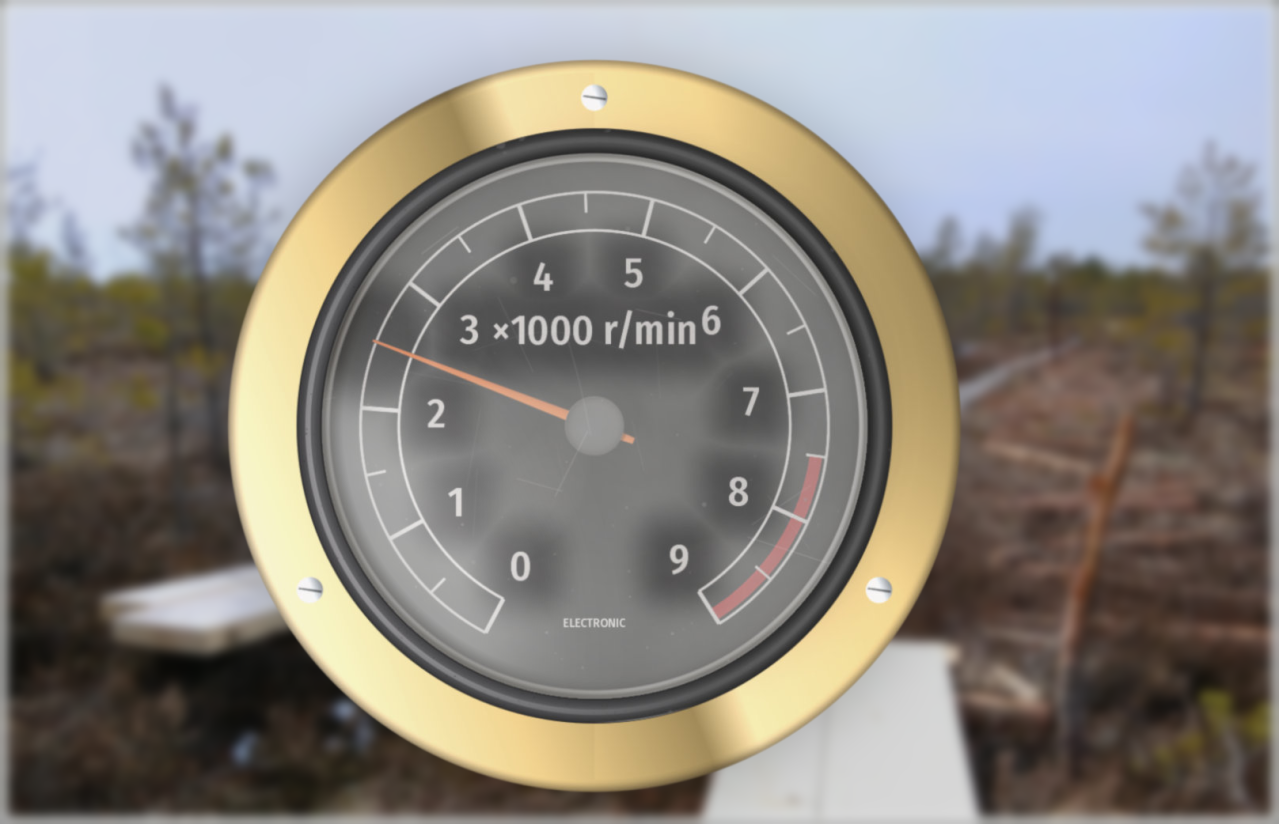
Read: {"value": 2500, "unit": "rpm"}
